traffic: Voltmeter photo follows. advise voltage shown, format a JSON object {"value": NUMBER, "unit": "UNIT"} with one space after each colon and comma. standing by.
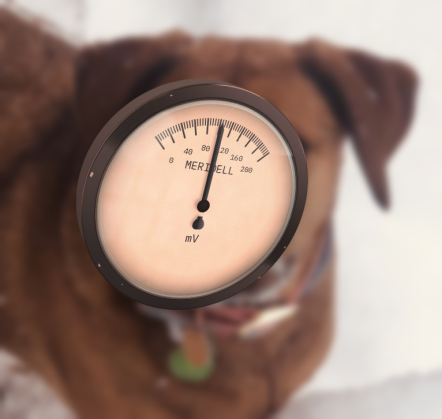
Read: {"value": 100, "unit": "mV"}
